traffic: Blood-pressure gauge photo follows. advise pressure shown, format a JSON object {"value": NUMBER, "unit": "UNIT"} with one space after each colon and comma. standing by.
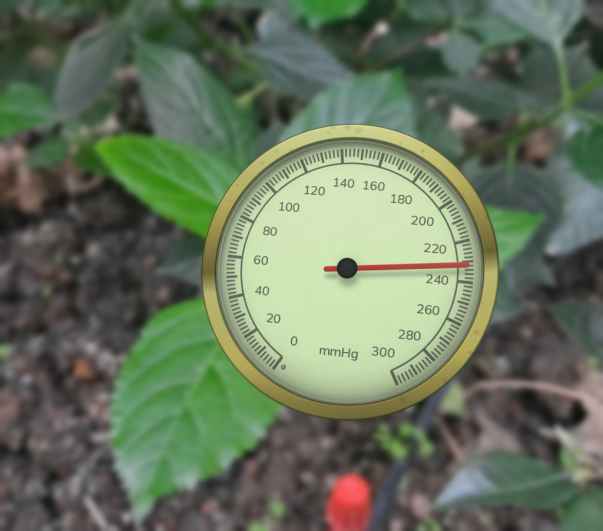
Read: {"value": 232, "unit": "mmHg"}
